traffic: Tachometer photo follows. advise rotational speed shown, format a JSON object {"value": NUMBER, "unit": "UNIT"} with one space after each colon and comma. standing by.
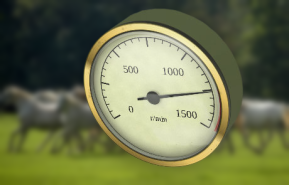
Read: {"value": 1250, "unit": "rpm"}
